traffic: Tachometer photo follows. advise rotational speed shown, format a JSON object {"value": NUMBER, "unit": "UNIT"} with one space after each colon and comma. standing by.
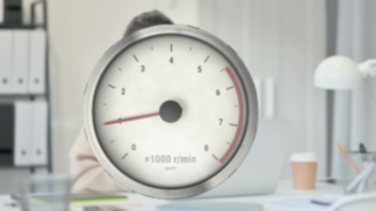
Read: {"value": 1000, "unit": "rpm"}
